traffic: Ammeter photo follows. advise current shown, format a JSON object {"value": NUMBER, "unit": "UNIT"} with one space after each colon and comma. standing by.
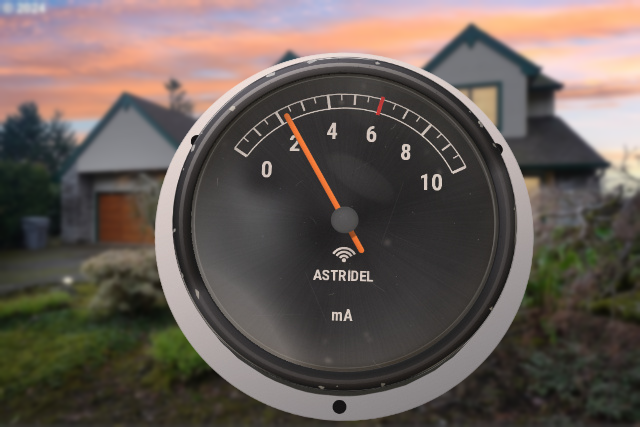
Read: {"value": 2.25, "unit": "mA"}
